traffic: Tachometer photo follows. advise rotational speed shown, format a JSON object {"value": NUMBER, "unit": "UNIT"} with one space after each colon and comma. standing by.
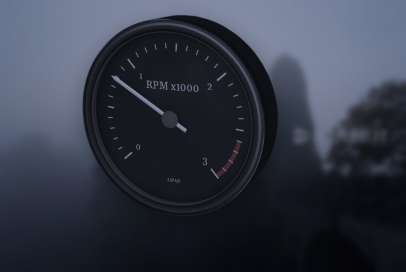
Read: {"value": 800, "unit": "rpm"}
